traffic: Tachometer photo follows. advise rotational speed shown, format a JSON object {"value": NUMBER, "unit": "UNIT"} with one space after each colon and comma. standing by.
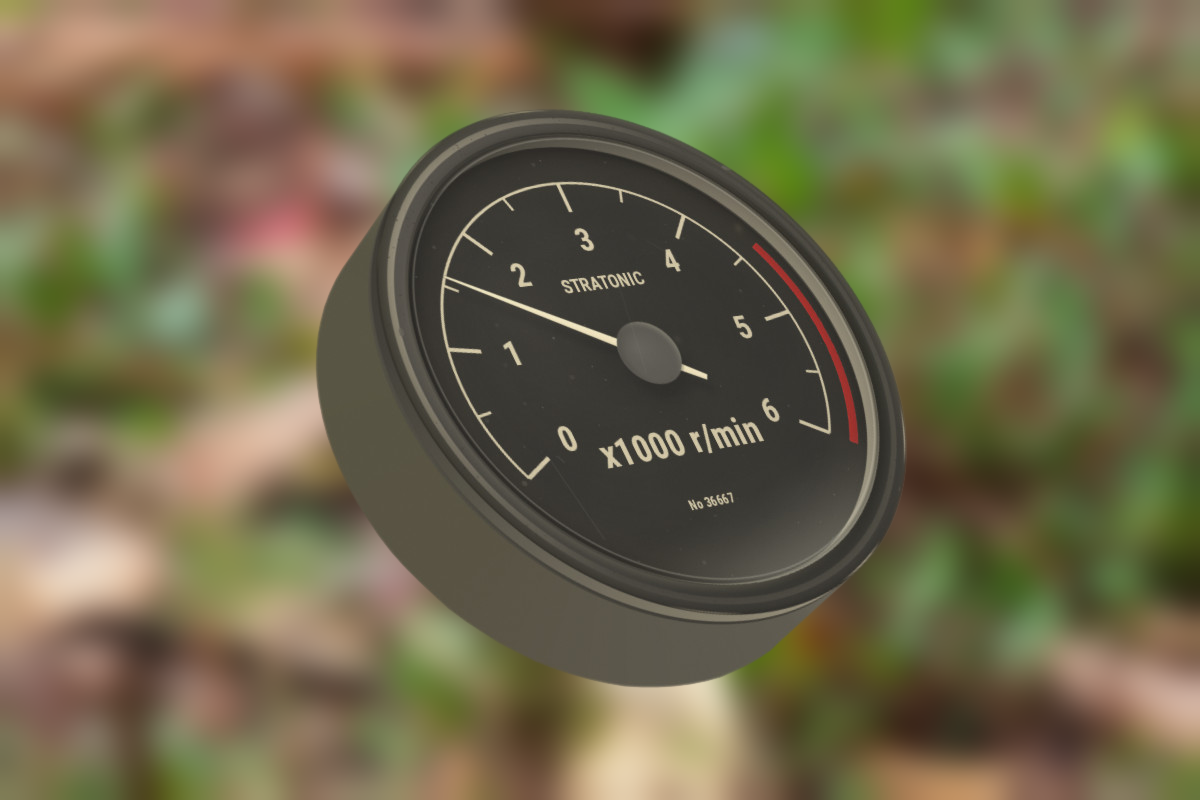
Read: {"value": 1500, "unit": "rpm"}
